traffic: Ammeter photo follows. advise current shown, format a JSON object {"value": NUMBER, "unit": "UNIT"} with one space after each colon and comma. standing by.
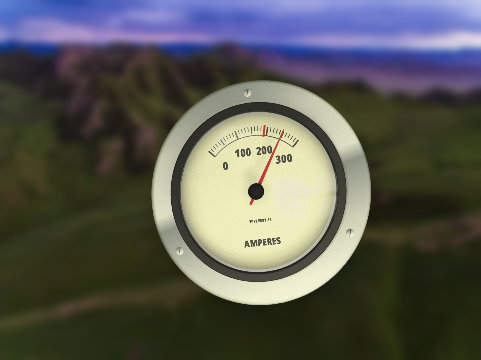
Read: {"value": 250, "unit": "A"}
